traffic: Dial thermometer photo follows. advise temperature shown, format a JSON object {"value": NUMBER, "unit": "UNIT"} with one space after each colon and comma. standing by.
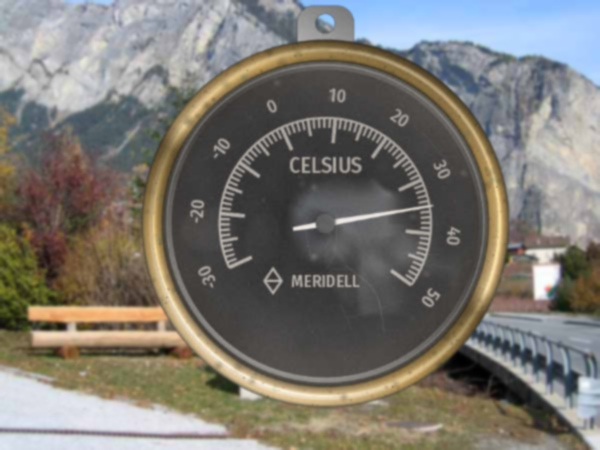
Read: {"value": 35, "unit": "°C"}
